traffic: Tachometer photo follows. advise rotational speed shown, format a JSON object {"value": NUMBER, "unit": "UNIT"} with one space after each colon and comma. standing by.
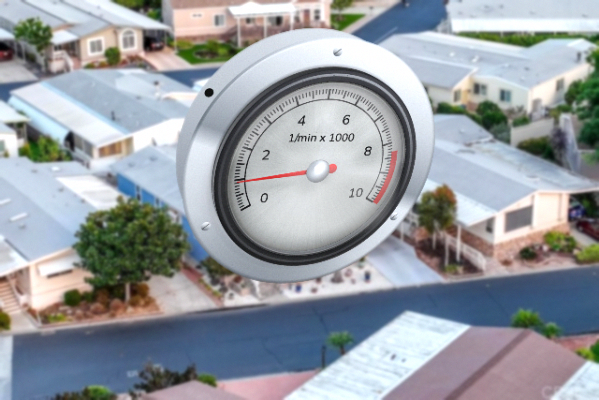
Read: {"value": 1000, "unit": "rpm"}
